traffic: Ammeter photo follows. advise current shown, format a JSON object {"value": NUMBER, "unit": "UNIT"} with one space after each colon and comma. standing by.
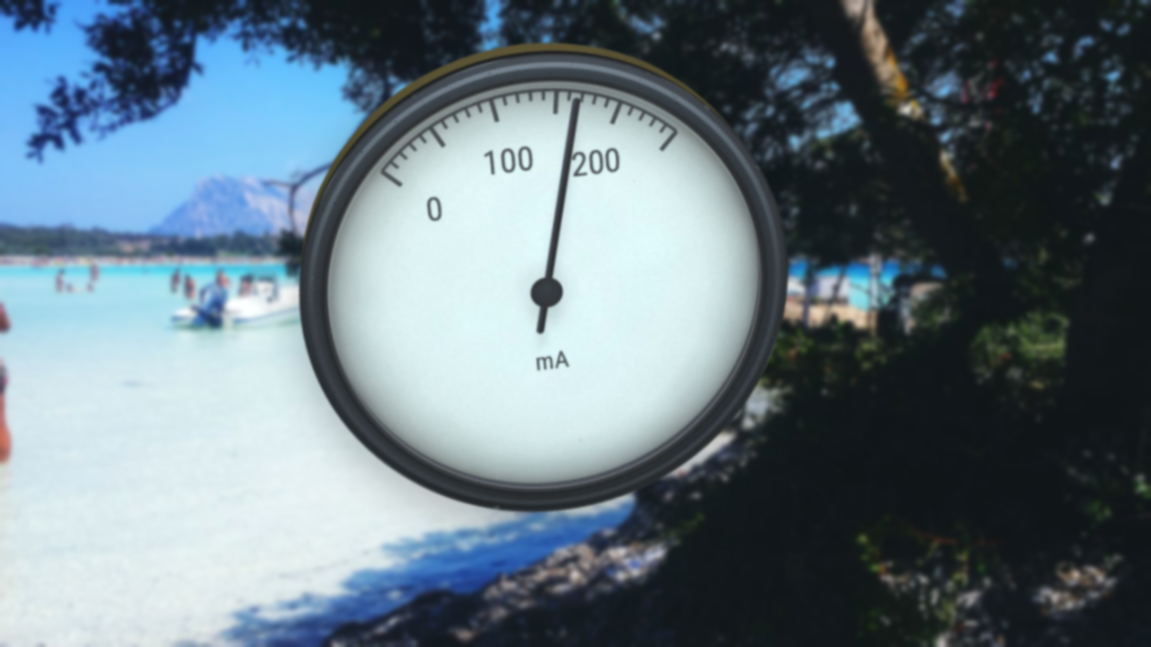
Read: {"value": 165, "unit": "mA"}
